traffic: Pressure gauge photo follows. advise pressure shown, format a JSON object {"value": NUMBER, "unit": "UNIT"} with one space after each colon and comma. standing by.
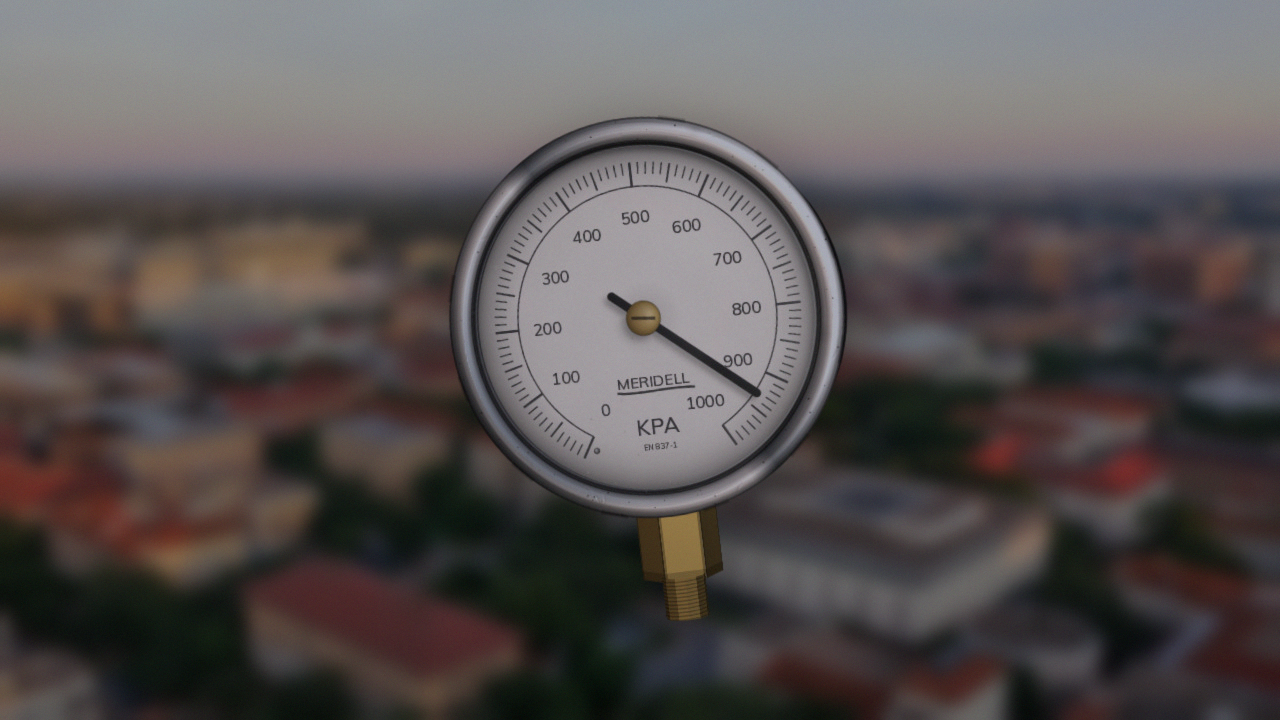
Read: {"value": 930, "unit": "kPa"}
